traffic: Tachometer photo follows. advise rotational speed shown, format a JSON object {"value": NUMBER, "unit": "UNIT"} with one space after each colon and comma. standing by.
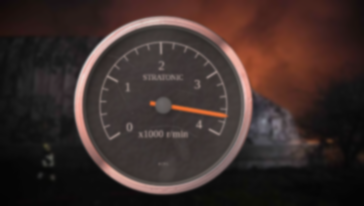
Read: {"value": 3700, "unit": "rpm"}
